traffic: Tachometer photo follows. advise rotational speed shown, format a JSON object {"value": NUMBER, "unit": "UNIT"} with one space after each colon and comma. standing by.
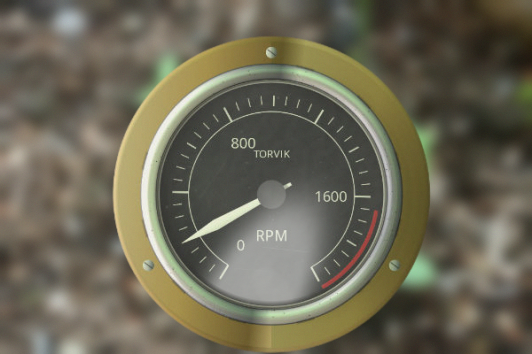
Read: {"value": 200, "unit": "rpm"}
